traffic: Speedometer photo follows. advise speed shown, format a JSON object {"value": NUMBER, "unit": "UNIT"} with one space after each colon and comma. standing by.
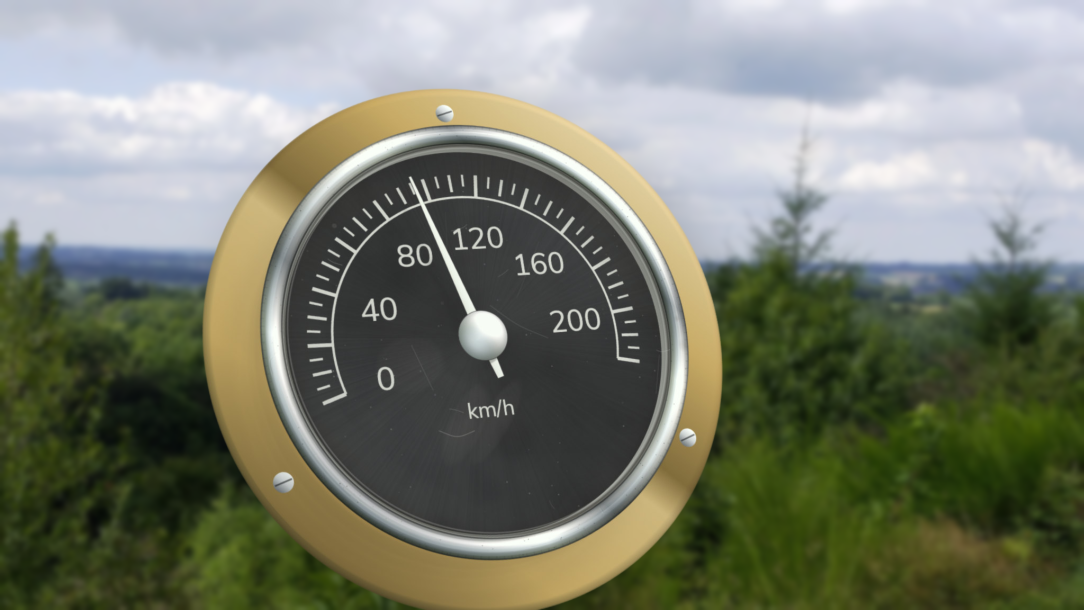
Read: {"value": 95, "unit": "km/h"}
